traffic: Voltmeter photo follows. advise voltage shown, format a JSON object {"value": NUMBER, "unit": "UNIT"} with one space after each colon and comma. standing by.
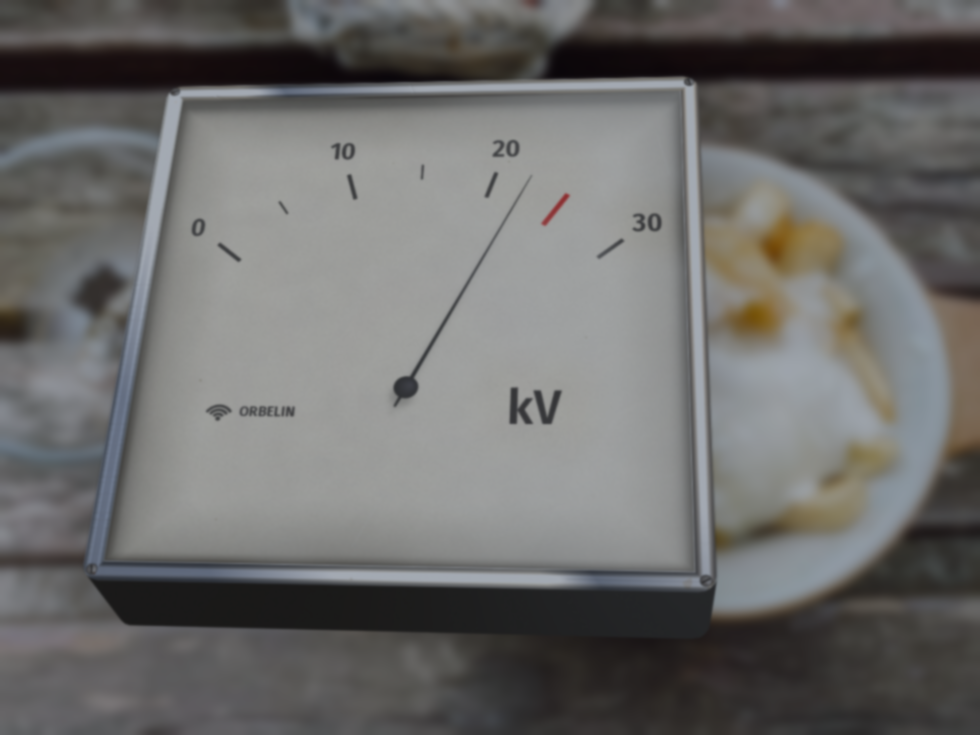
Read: {"value": 22.5, "unit": "kV"}
